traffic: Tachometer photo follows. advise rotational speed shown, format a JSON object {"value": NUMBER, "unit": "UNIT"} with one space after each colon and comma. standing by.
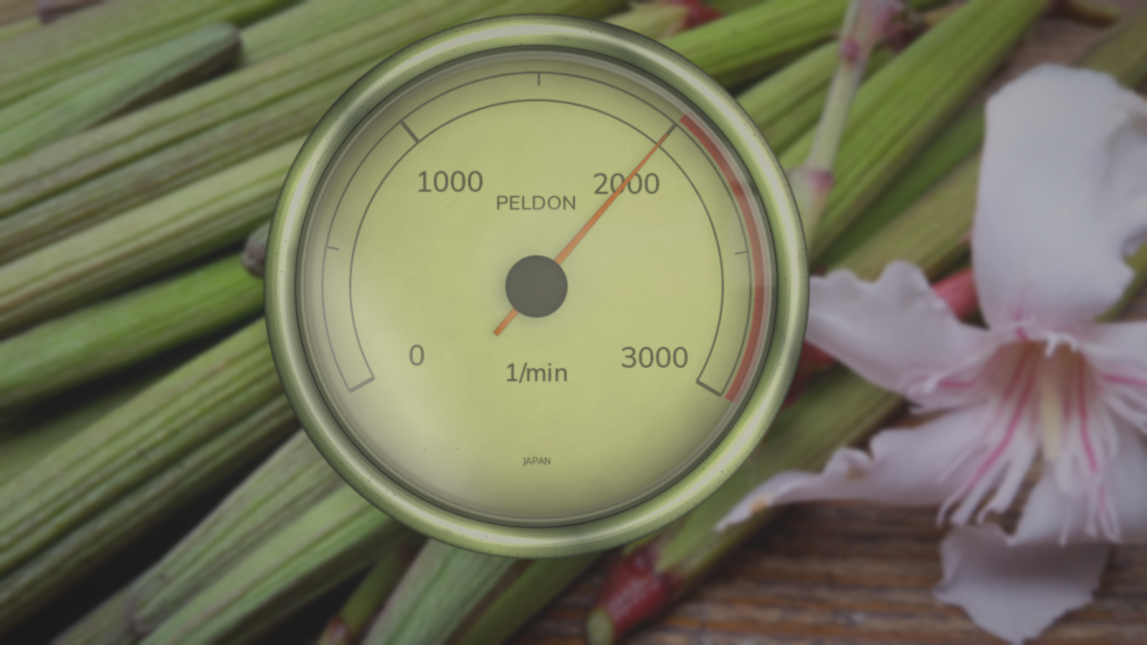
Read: {"value": 2000, "unit": "rpm"}
